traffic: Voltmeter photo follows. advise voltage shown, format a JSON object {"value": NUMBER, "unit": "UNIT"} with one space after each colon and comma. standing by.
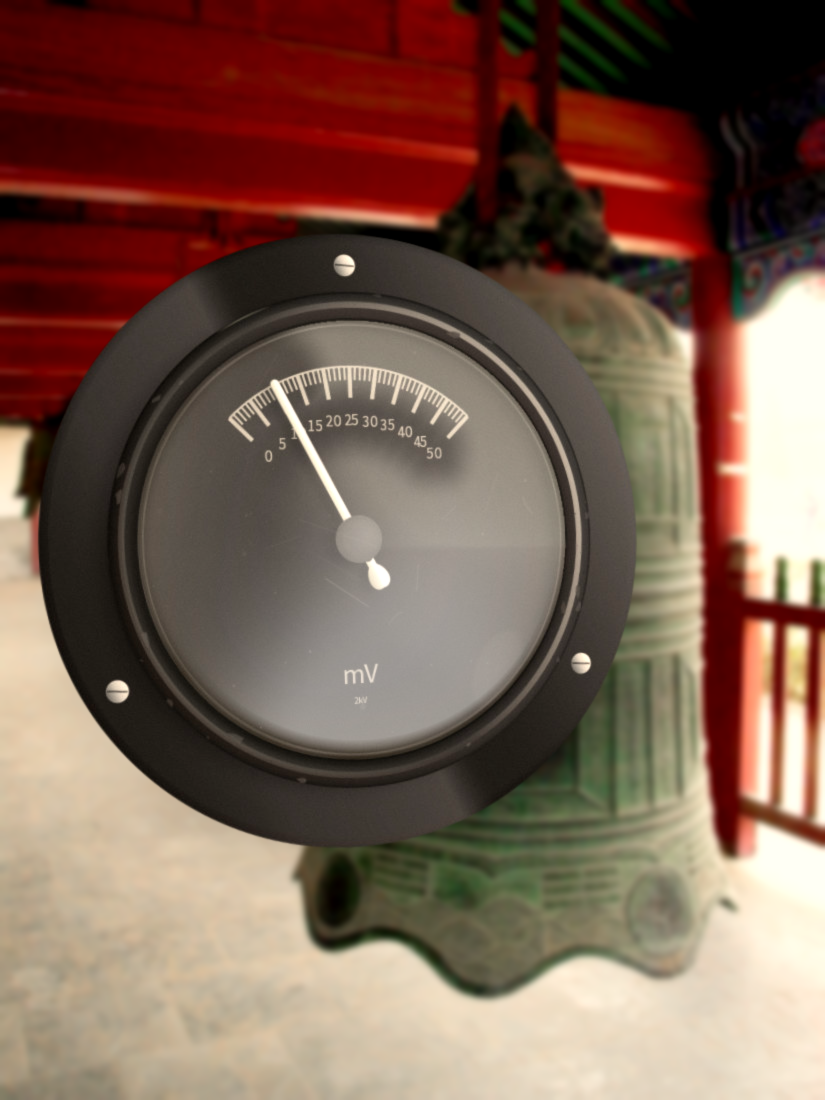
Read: {"value": 10, "unit": "mV"}
